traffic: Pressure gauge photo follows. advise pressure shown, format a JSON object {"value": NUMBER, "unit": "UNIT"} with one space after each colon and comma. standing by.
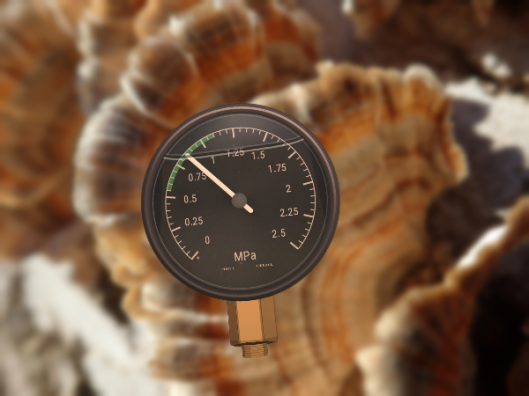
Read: {"value": 0.85, "unit": "MPa"}
